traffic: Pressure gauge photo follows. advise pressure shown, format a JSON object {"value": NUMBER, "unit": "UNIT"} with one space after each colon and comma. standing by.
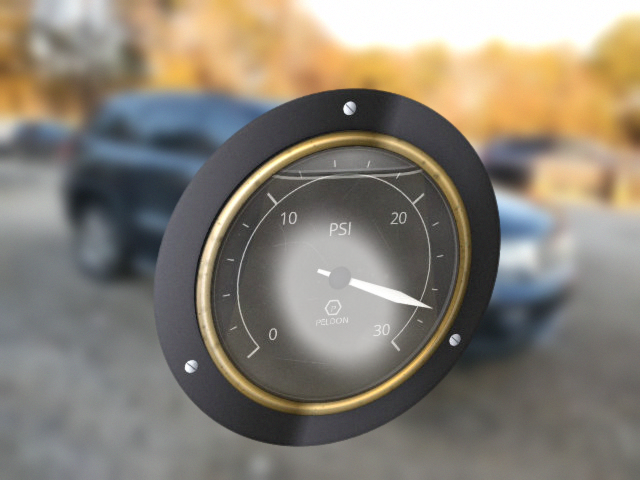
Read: {"value": 27, "unit": "psi"}
